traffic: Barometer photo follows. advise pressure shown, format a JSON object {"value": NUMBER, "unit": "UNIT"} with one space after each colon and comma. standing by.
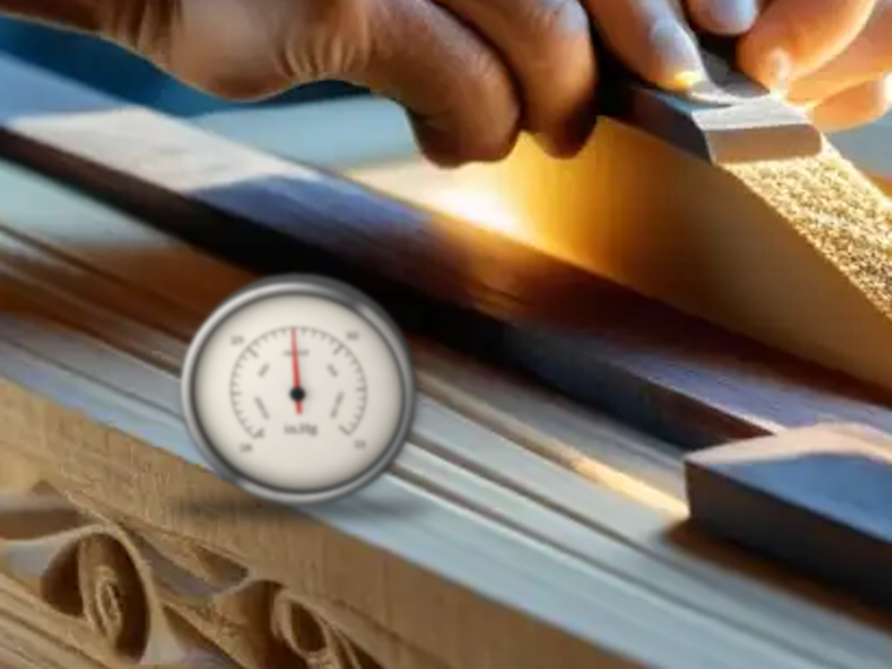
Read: {"value": 29.5, "unit": "inHg"}
